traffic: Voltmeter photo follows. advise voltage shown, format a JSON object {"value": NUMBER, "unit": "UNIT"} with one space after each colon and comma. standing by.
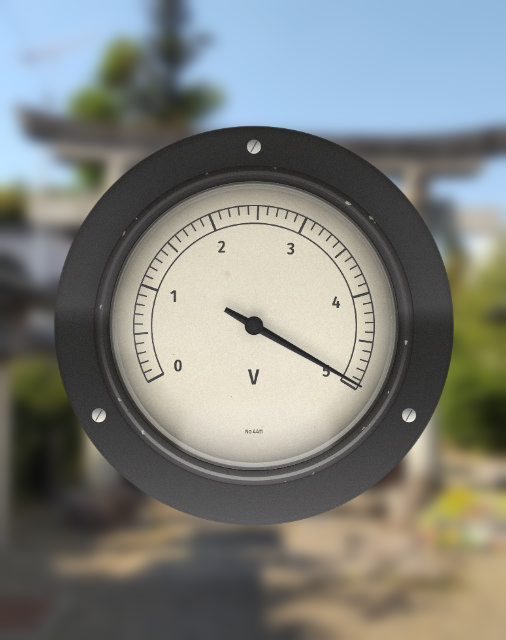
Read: {"value": 4.95, "unit": "V"}
